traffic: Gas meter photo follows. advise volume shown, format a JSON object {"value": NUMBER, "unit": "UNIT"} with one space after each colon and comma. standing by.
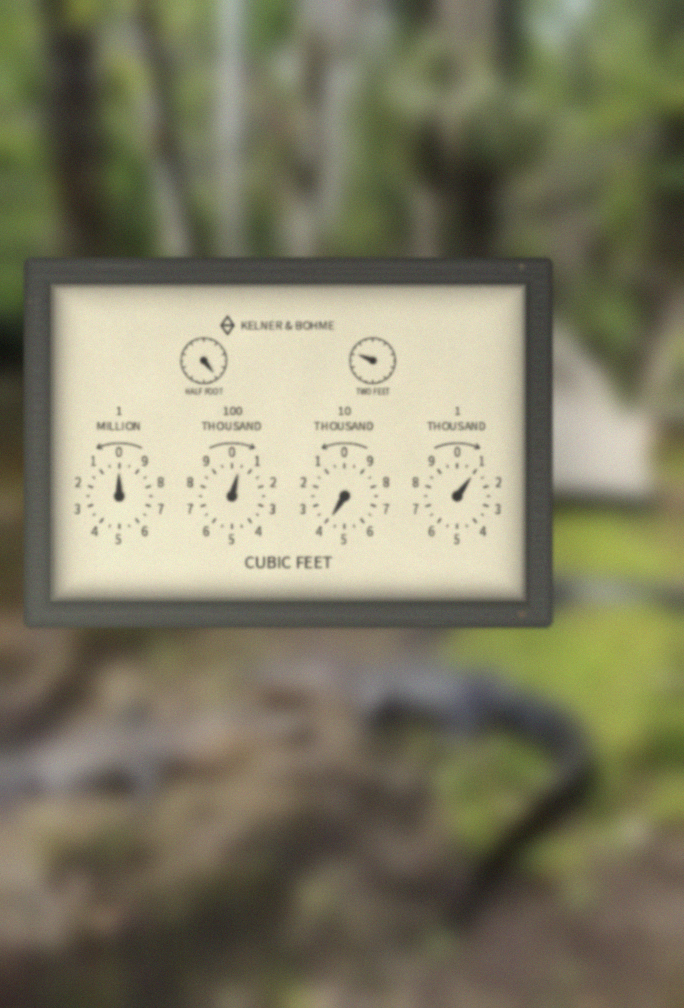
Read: {"value": 4100, "unit": "ft³"}
